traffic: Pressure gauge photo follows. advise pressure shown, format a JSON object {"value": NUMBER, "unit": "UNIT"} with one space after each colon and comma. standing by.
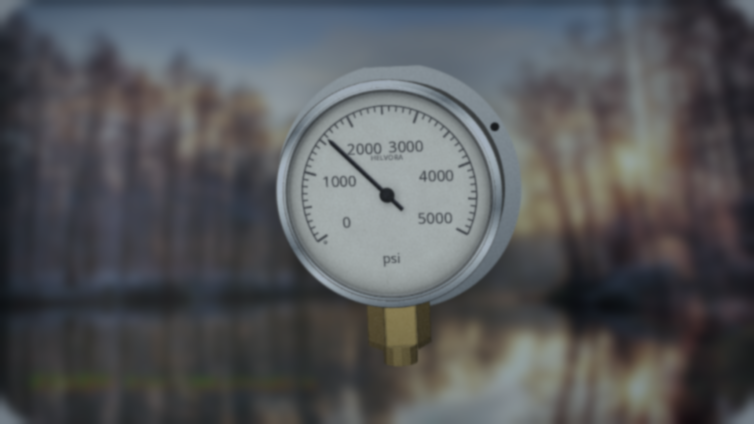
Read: {"value": 1600, "unit": "psi"}
